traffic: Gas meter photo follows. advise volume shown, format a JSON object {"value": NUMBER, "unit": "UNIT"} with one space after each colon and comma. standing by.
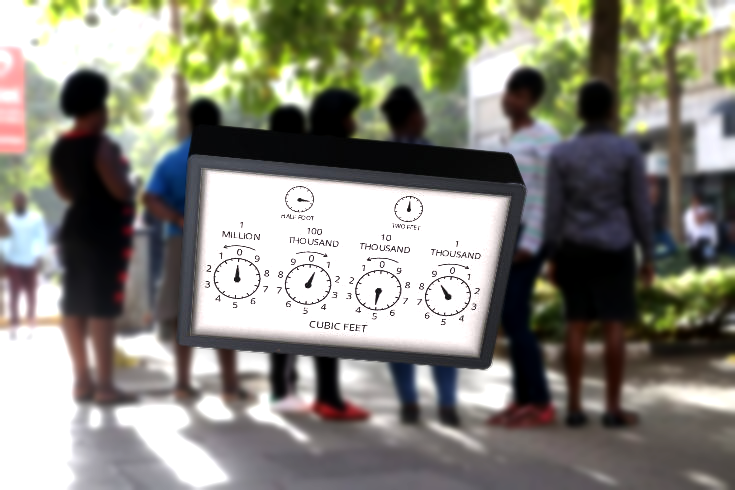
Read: {"value": 4900, "unit": "ft³"}
